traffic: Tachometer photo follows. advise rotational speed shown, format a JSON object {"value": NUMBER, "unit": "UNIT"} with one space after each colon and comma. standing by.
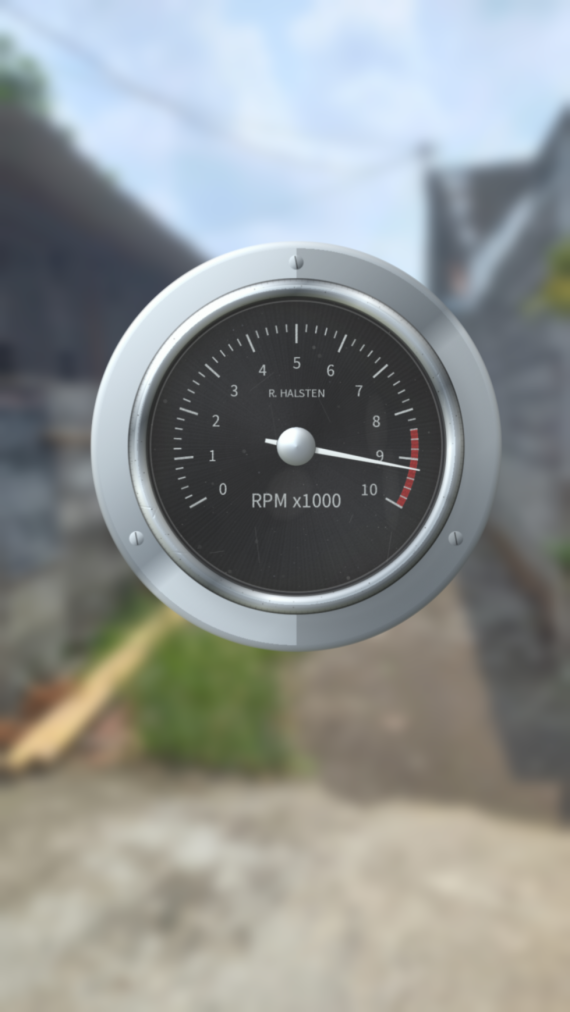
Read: {"value": 9200, "unit": "rpm"}
